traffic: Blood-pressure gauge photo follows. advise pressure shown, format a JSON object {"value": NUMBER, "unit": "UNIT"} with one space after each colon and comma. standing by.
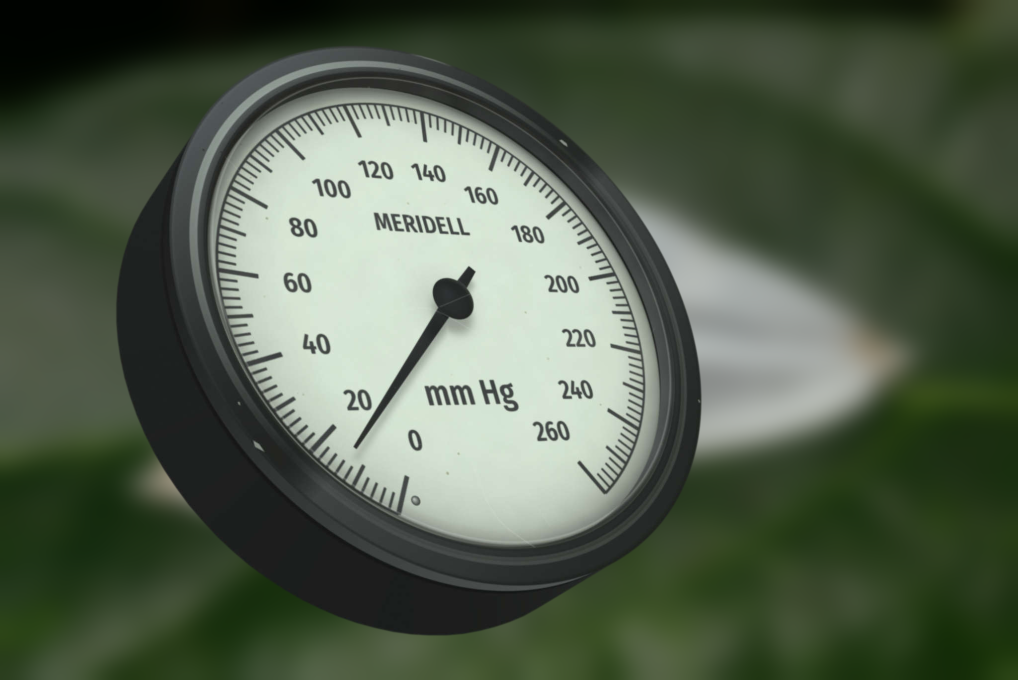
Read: {"value": 14, "unit": "mmHg"}
